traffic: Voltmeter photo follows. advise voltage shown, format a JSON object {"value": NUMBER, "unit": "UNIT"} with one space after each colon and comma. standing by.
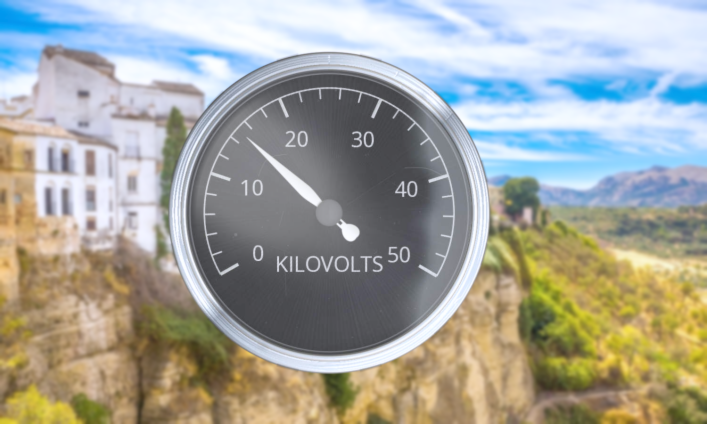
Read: {"value": 15, "unit": "kV"}
